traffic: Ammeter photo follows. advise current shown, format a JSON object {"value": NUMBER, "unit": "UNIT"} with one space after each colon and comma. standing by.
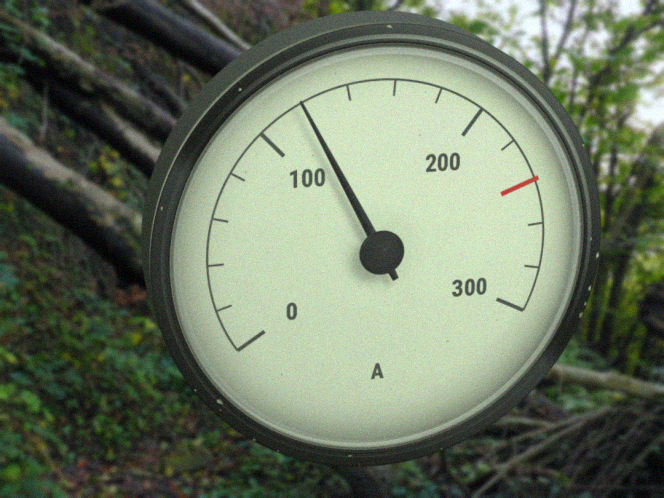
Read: {"value": 120, "unit": "A"}
